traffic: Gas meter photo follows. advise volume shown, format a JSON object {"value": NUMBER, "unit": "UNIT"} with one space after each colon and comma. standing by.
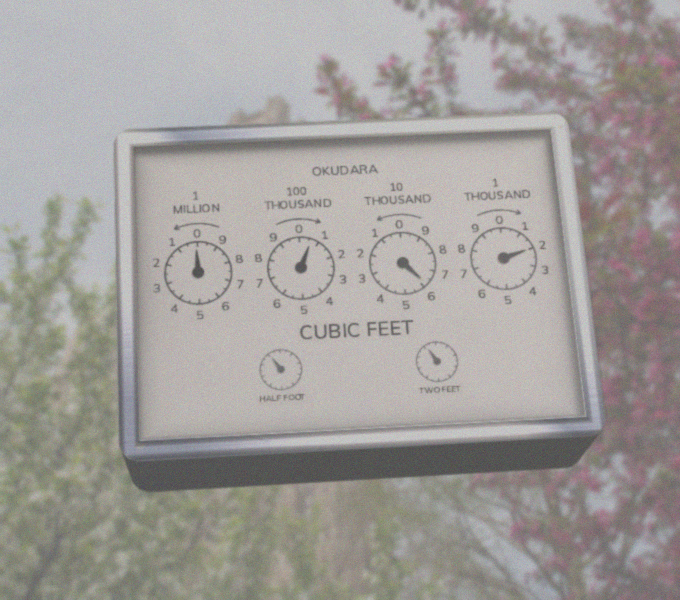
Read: {"value": 6200, "unit": "ft³"}
